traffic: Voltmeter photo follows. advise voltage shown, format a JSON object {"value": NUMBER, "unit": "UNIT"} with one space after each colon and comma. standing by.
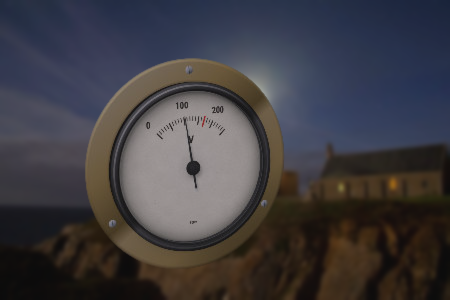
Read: {"value": 100, "unit": "V"}
